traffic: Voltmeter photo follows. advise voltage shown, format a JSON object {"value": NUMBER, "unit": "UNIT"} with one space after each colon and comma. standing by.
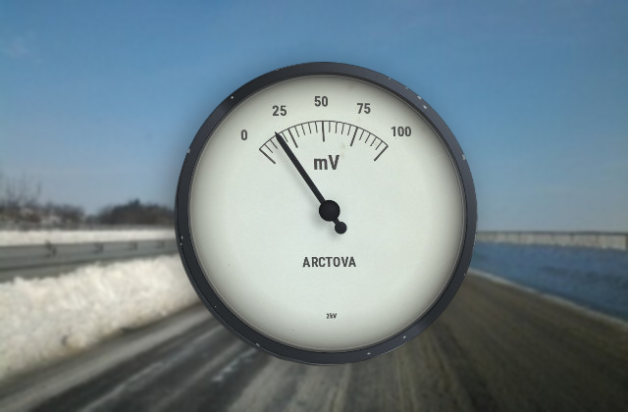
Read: {"value": 15, "unit": "mV"}
